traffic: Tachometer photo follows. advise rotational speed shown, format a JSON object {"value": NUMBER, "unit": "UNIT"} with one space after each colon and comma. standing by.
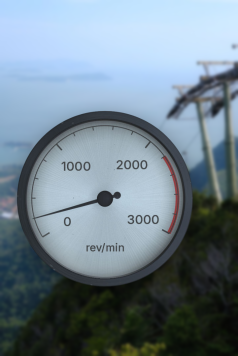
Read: {"value": 200, "unit": "rpm"}
